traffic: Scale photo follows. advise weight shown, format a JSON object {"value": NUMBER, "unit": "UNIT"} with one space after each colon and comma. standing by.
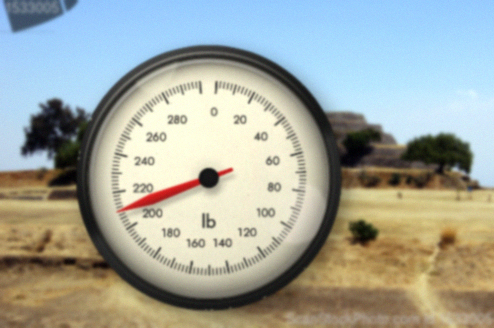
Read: {"value": 210, "unit": "lb"}
